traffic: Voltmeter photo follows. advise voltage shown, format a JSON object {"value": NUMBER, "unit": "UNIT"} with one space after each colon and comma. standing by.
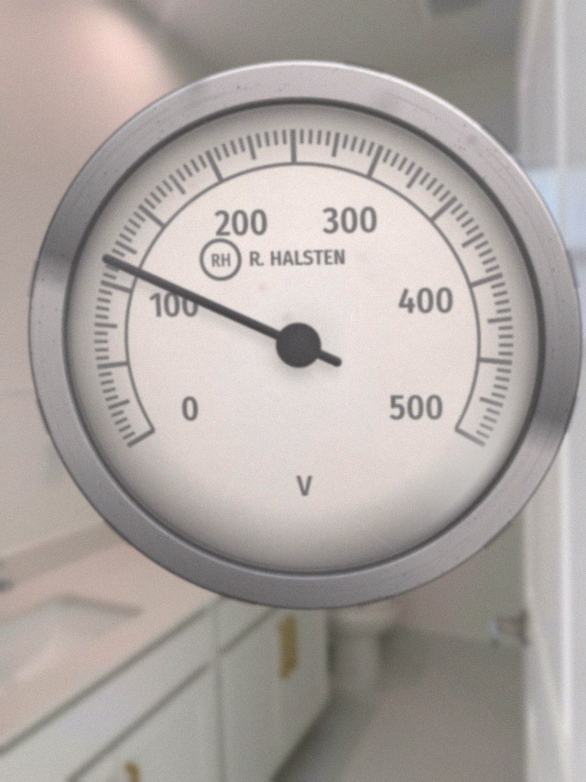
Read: {"value": 115, "unit": "V"}
